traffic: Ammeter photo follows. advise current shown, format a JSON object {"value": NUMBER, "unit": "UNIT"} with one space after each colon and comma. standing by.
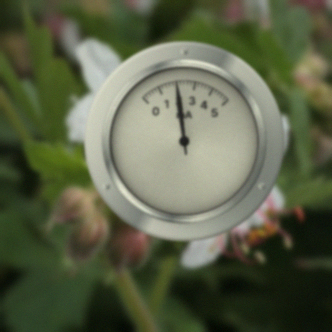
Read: {"value": 2, "unit": "mA"}
